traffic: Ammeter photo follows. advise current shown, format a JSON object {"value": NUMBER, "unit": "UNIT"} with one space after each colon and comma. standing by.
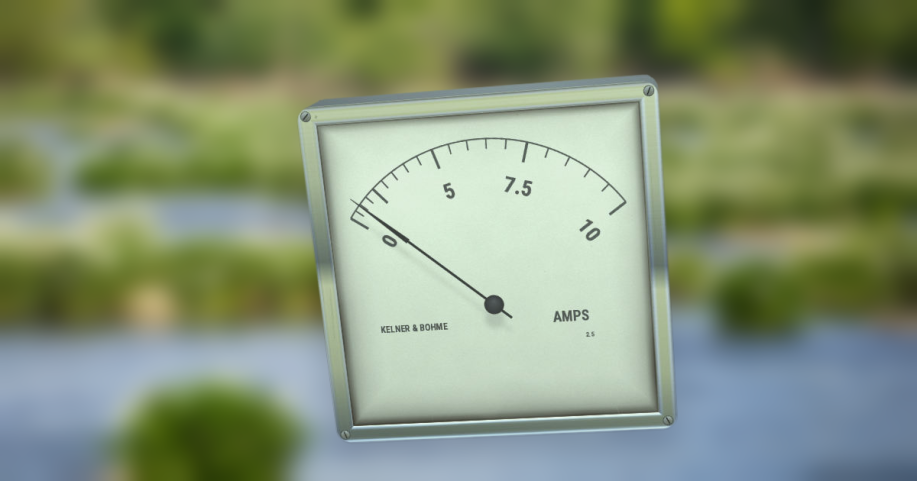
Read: {"value": 1.5, "unit": "A"}
